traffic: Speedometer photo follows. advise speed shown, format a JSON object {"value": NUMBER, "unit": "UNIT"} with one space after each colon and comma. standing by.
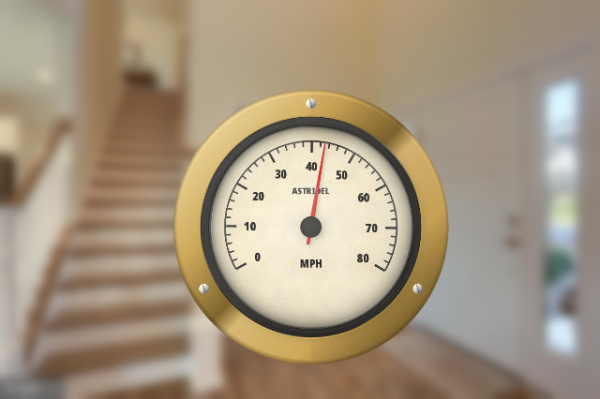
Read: {"value": 43, "unit": "mph"}
